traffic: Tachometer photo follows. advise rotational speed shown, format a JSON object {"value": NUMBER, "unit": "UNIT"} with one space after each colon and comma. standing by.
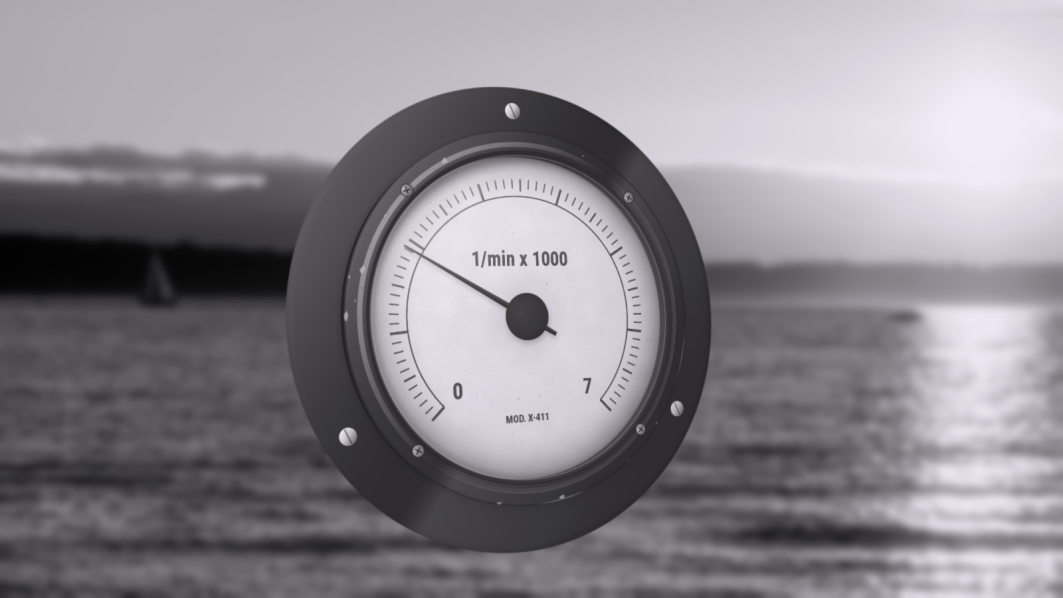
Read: {"value": 1900, "unit": "rpm"}
